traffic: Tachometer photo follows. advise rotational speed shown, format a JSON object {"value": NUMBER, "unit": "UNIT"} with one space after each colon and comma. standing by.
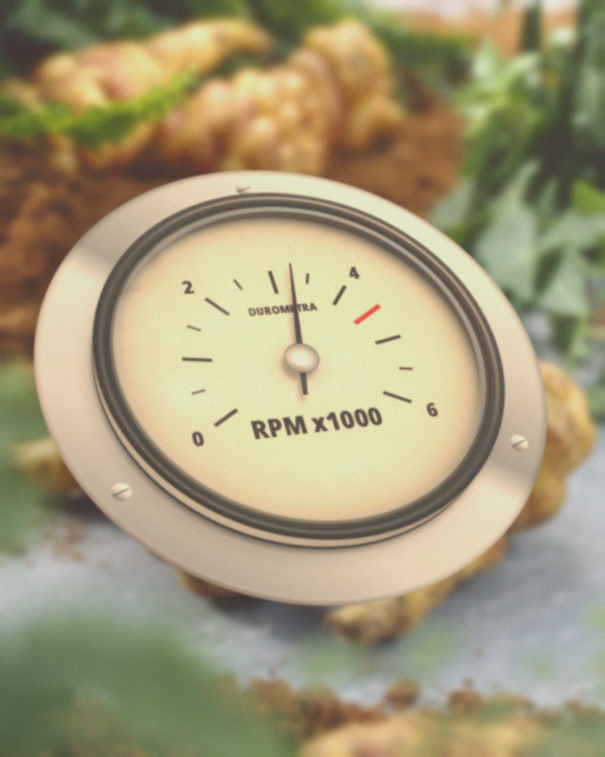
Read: {"value": 3250, "unit": "rpm"}
